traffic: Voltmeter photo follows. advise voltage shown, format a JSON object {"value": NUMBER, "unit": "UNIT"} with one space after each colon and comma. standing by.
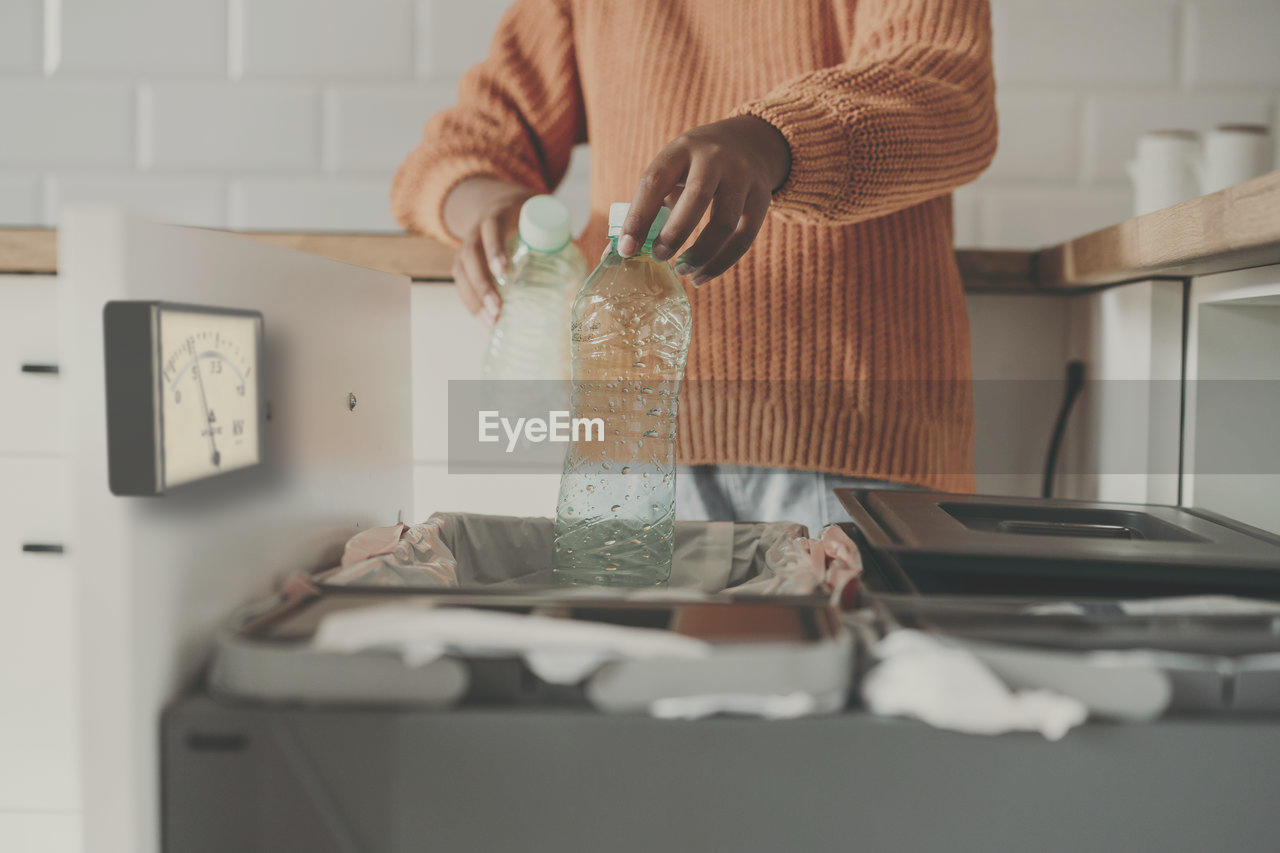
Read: {"value": 5, "unit": "kV"}
